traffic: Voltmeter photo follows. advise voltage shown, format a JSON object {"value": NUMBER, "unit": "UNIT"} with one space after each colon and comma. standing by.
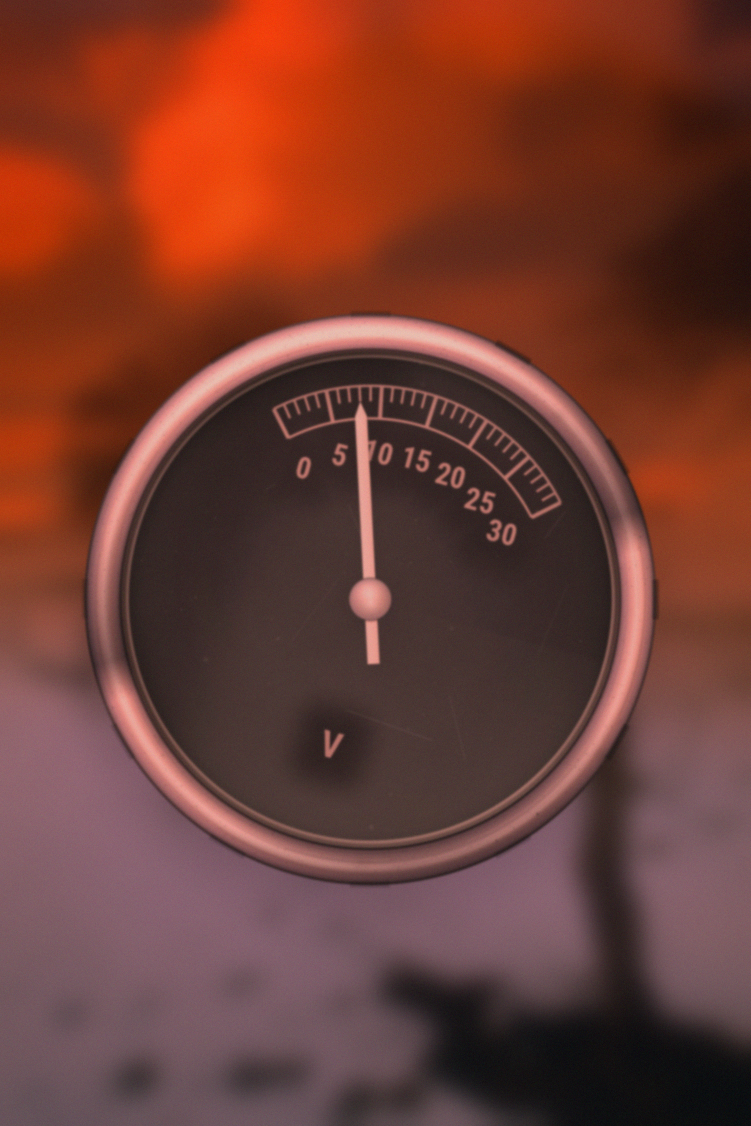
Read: {"value": 8, "unit": "V"}
